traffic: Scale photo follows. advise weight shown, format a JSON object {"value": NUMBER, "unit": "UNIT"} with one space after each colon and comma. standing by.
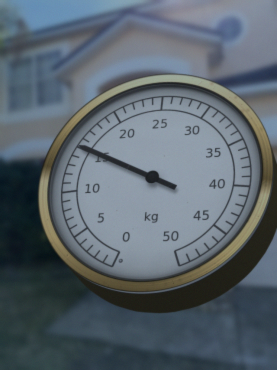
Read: {"value": 15, "unit": "kg"}
